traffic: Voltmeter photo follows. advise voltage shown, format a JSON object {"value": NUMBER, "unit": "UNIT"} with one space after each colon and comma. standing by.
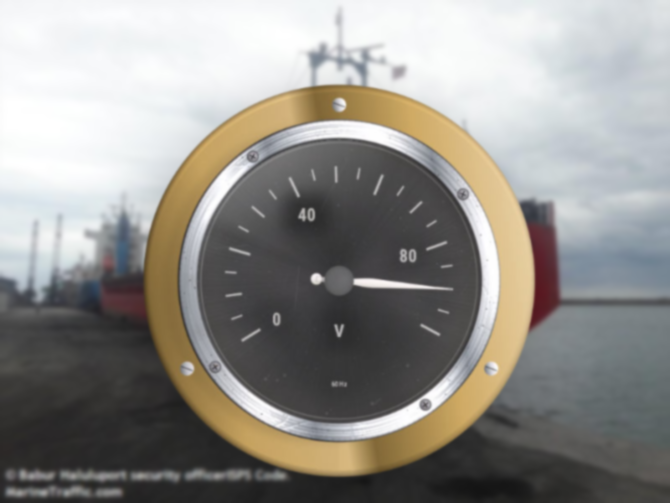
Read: {"value": 90, "unit": "V"}
